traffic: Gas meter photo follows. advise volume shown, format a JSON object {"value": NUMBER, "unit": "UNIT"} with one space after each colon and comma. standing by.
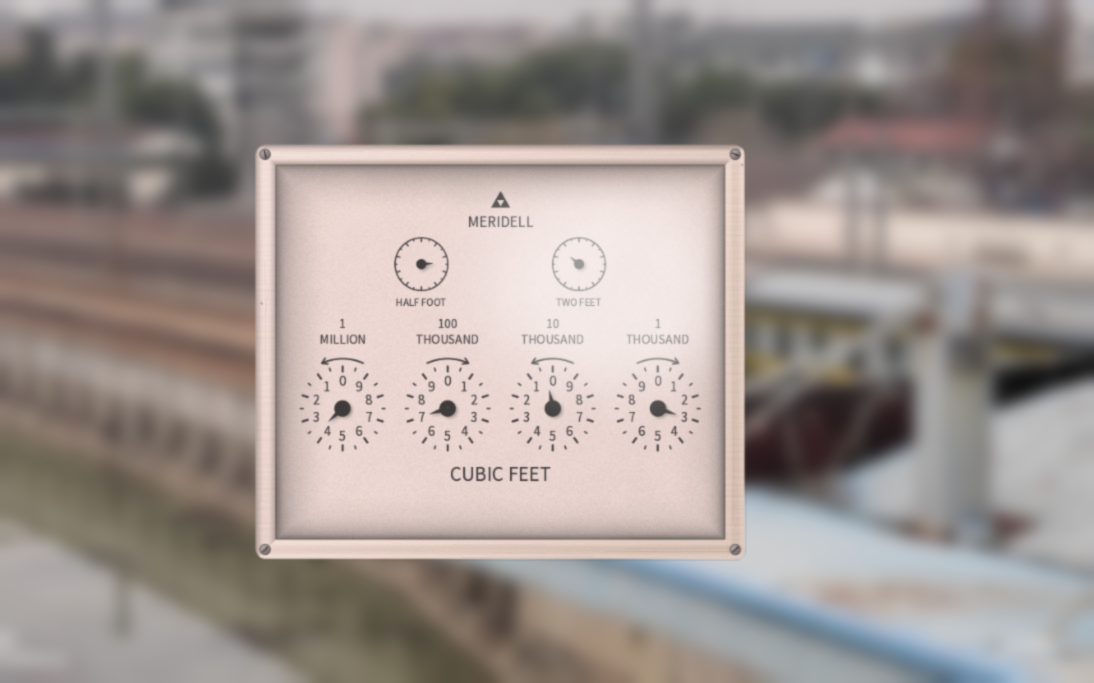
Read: {"value": 370300, "unit": "ft³"}
